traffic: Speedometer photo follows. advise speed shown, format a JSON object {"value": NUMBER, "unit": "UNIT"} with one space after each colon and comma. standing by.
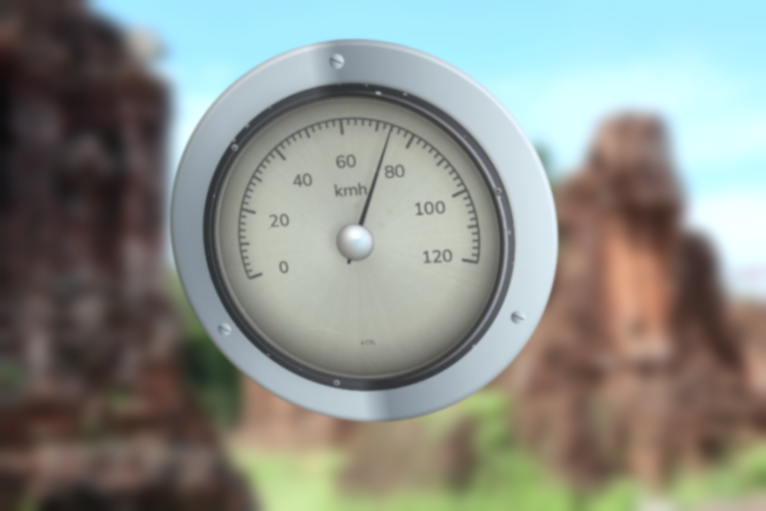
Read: {"value": 74, "unit": "km/h"}
